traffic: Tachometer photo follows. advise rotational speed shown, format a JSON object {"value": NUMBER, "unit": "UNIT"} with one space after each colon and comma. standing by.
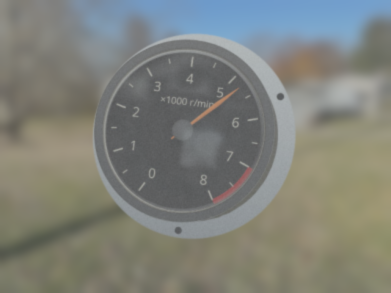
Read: {"value": 5250, "unit": "rpm"}
